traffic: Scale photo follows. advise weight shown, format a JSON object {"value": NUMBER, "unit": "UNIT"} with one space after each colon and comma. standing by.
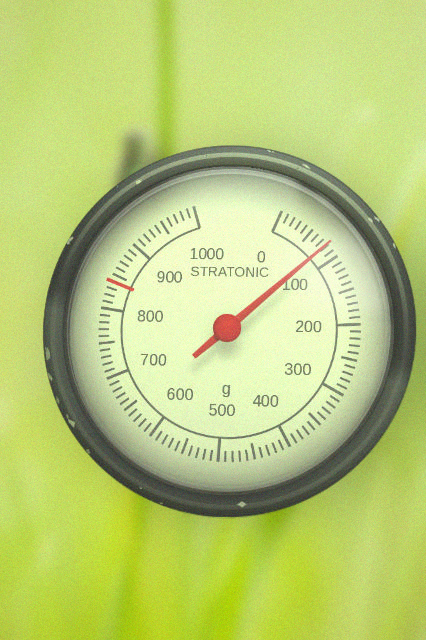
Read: {"value": 80, "unit": "g"}
